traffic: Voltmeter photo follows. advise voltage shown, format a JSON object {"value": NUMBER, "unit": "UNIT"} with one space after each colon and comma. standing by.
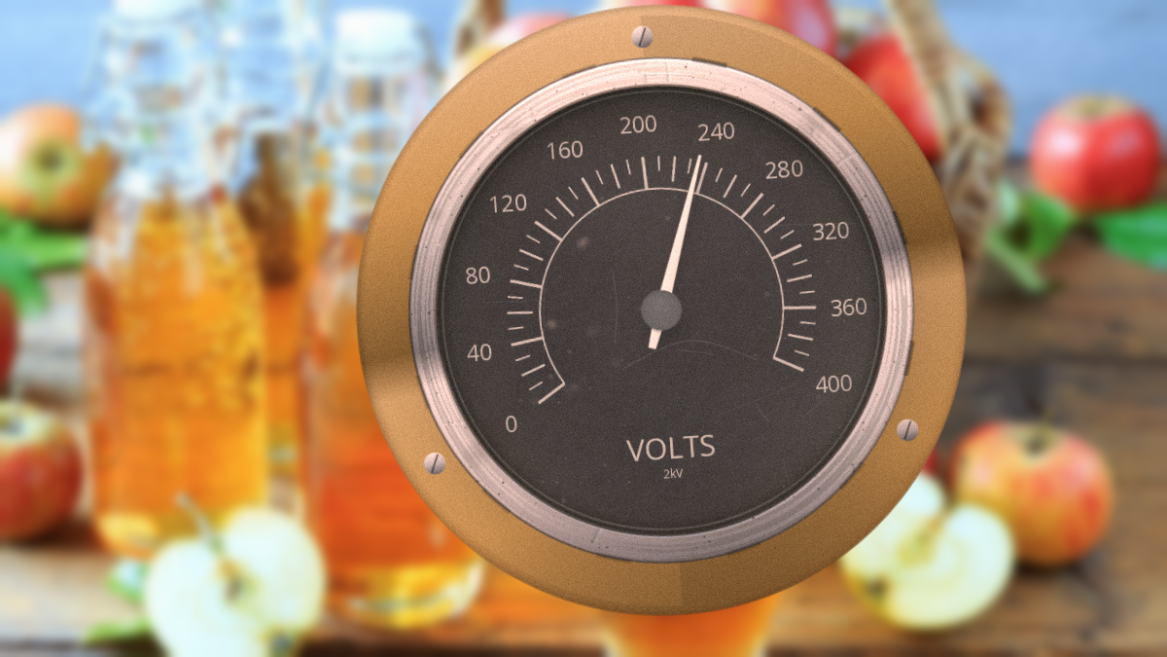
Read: {"value": 235, "unit": "V"}
